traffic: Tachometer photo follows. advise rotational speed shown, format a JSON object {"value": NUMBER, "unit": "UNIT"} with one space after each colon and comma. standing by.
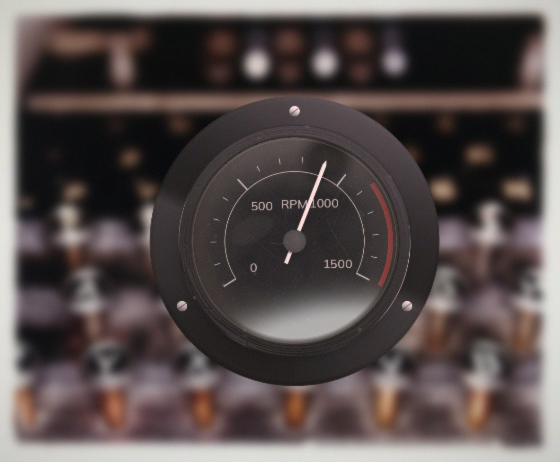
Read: {"value": 900, "unit": "rpm"}
